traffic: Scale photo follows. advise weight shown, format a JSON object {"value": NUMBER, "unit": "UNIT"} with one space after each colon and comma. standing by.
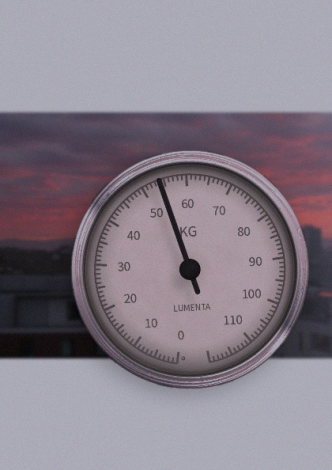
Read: {"value": 54, "unit": "kg"}
